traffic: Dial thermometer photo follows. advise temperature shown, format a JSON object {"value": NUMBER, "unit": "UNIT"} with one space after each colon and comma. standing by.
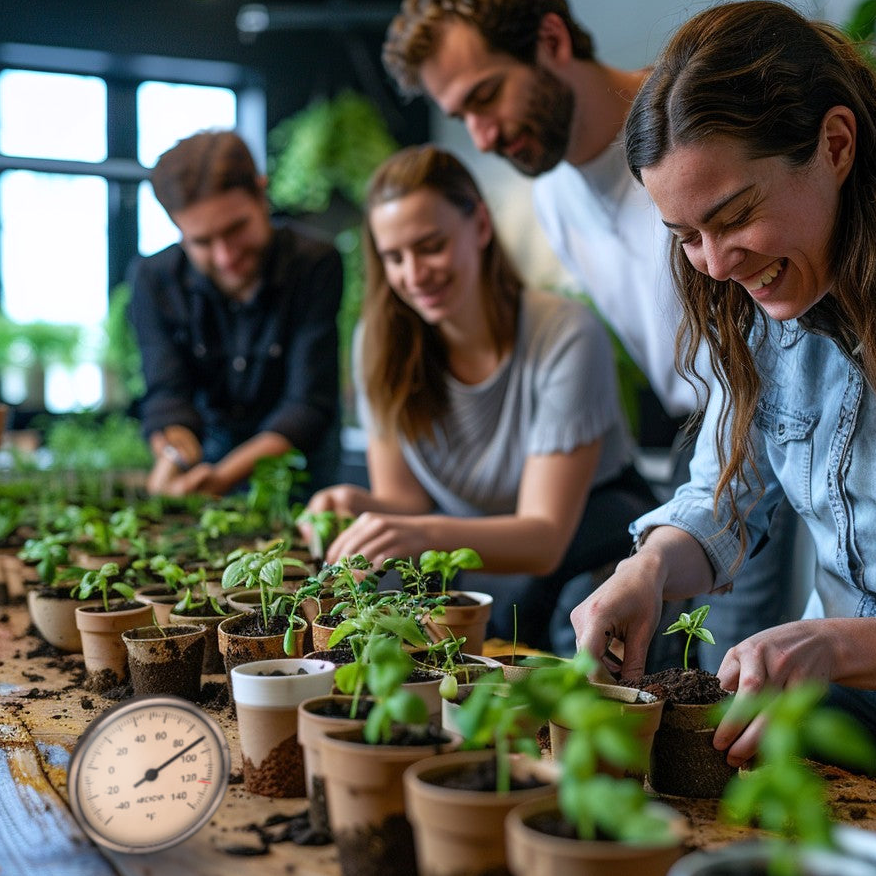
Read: {"value": 90, "unit": "°F"}
